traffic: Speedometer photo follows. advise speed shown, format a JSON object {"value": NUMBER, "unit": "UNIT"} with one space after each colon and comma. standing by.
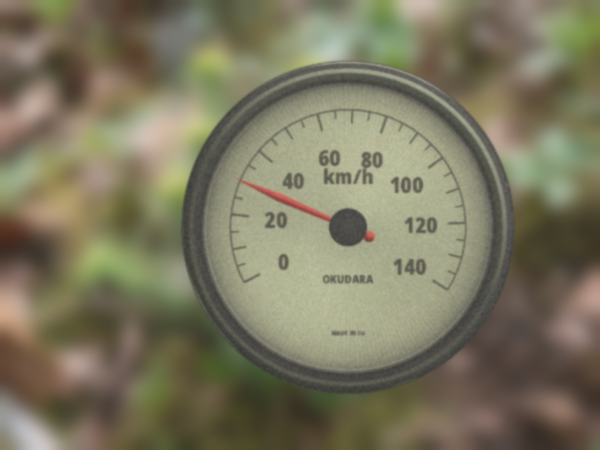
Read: {"value": 30, "unit": "km/h"}
